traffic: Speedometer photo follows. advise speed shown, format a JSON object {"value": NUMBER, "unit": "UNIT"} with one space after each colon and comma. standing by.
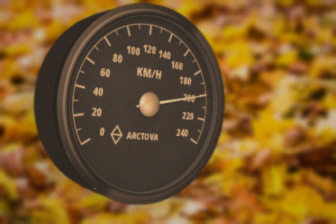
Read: {"value": 200, "unit": "km/h"}
